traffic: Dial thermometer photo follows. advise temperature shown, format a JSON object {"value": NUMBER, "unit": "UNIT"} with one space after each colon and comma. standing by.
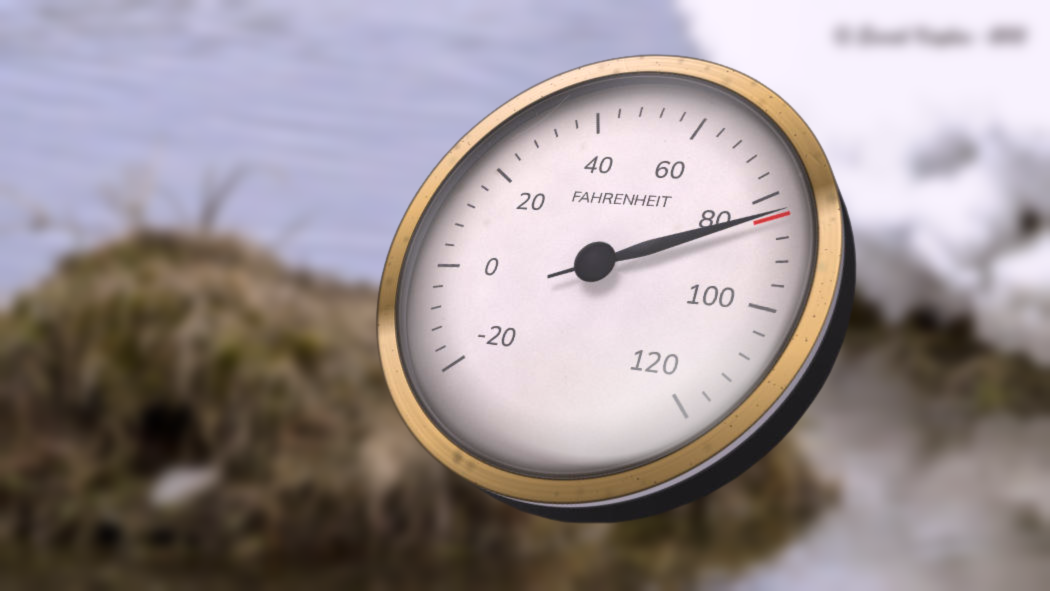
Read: {"value": 84, "unit": "°F"}
